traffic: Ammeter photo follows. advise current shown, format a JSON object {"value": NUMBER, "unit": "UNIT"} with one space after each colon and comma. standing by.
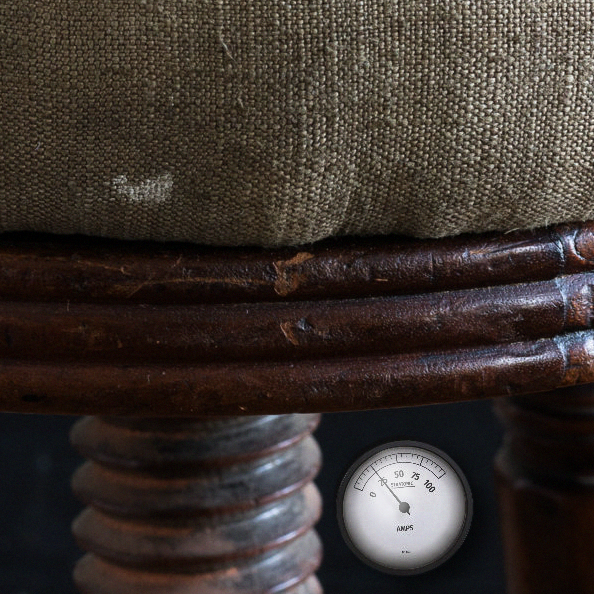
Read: {"value": 25, "unit": "A"}
